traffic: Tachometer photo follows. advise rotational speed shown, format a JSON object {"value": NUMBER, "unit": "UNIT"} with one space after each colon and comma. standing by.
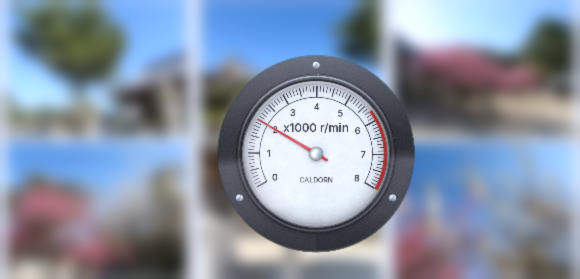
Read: {"value": 2000, "unit": "rpm"}
